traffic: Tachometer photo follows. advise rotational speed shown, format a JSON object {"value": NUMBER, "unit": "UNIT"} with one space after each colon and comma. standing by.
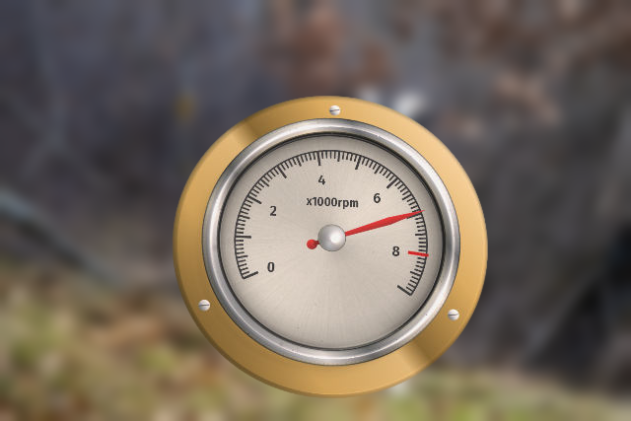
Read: {"value": 7000, "unit": "rpm"}
